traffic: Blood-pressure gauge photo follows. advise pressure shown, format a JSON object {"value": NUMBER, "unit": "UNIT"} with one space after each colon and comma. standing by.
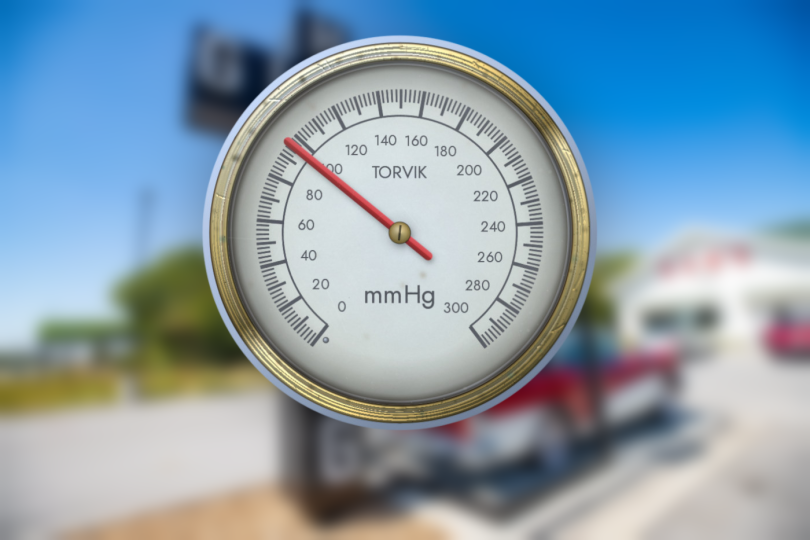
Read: {"value": 96, "unit": "mmHg"}
